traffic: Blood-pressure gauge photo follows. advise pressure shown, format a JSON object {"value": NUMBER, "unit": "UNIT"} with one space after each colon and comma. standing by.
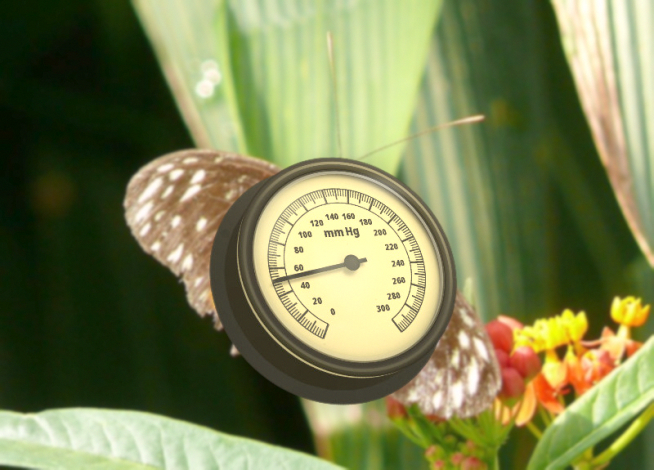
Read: {"value": 50, "unit": "mmHg"}
